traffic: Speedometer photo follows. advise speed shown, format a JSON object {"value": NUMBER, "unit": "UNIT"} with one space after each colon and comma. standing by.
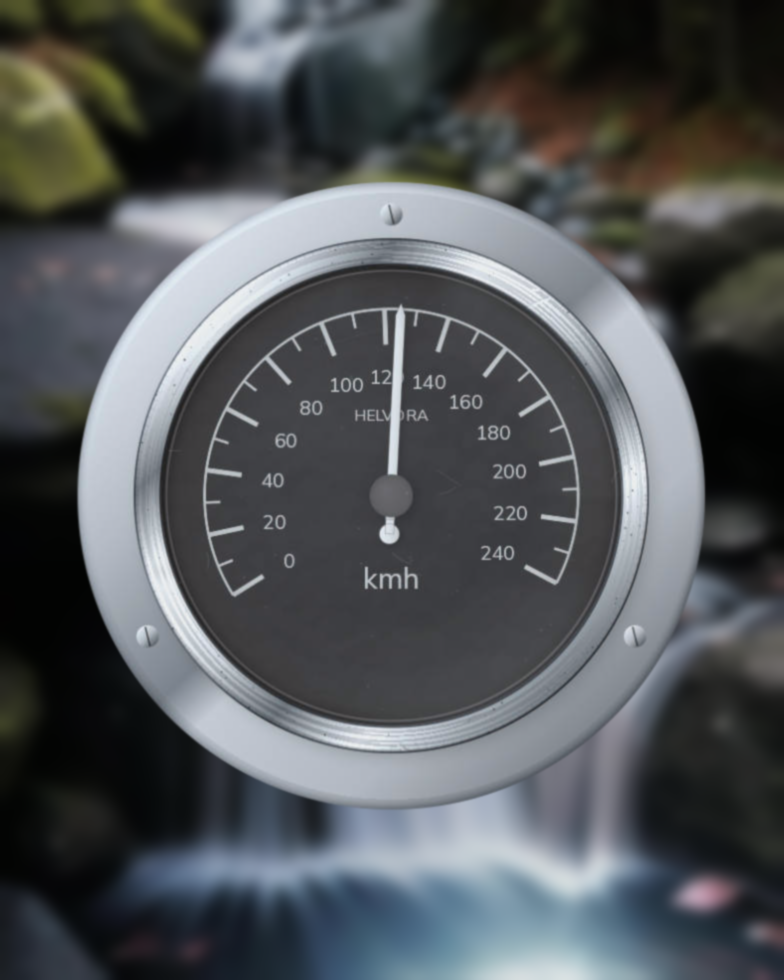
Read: {"value": 125, "unit": "km/h"}
